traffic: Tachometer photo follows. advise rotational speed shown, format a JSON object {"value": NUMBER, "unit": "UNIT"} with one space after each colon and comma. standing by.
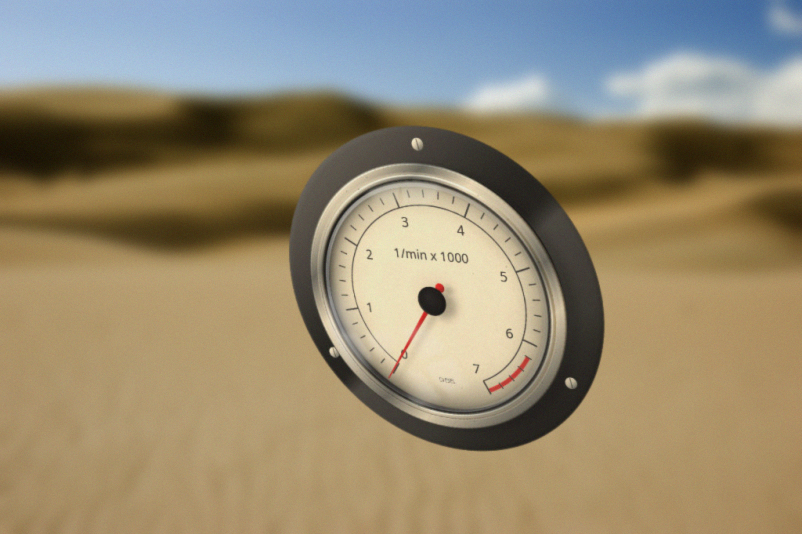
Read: {"value": 0, "unit": "rpm"}
